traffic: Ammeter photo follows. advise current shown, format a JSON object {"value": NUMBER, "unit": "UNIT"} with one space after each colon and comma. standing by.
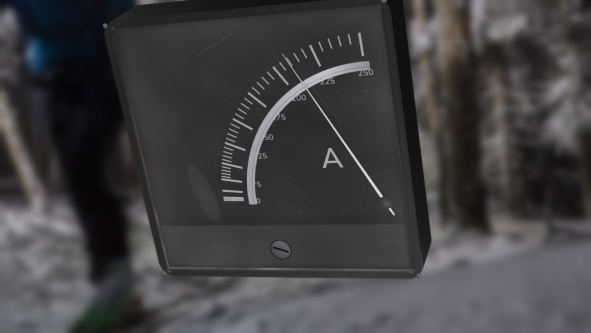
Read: {"value": 210, "unit": "A"}
